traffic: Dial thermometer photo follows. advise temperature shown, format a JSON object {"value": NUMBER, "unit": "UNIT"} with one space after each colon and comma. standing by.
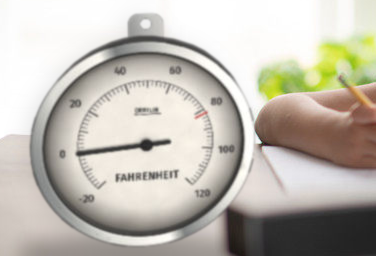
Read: {"value": 0, "unit": "°F"}
